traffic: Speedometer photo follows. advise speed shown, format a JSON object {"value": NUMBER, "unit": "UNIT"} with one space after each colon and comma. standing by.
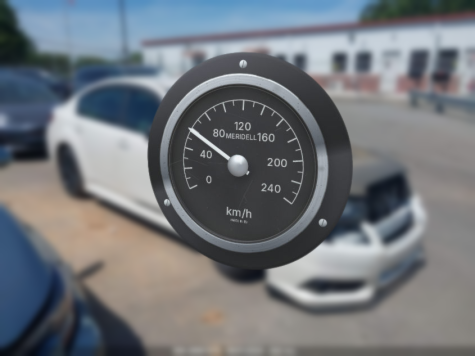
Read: {"value": 60, "unit": "km/h"}
